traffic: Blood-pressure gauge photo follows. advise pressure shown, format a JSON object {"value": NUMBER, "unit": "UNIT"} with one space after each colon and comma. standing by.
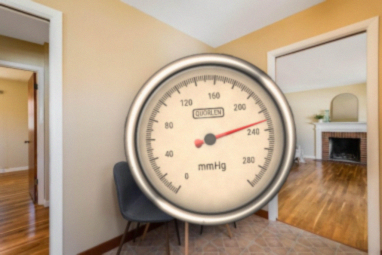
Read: {"value": 230, "unit": "mmHg"}
